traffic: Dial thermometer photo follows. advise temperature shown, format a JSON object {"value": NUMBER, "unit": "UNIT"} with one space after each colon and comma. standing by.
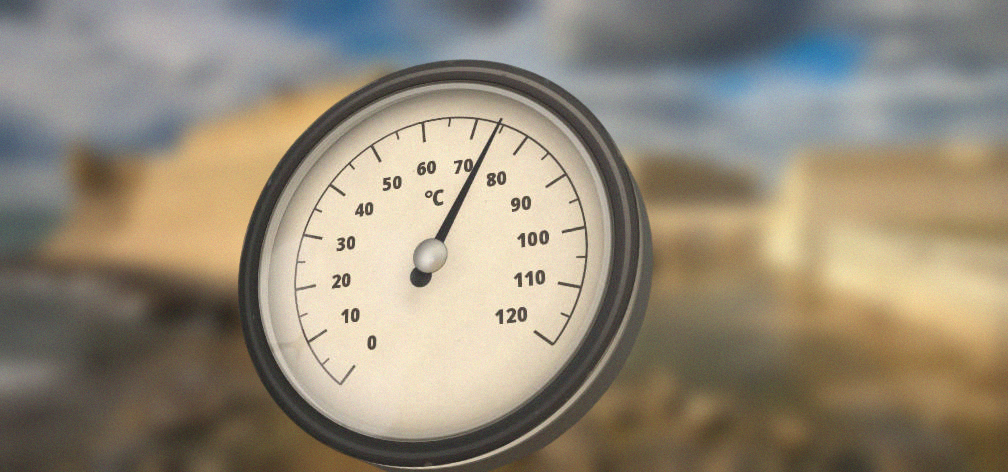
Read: {"value": 75, "unit": "°C"}
